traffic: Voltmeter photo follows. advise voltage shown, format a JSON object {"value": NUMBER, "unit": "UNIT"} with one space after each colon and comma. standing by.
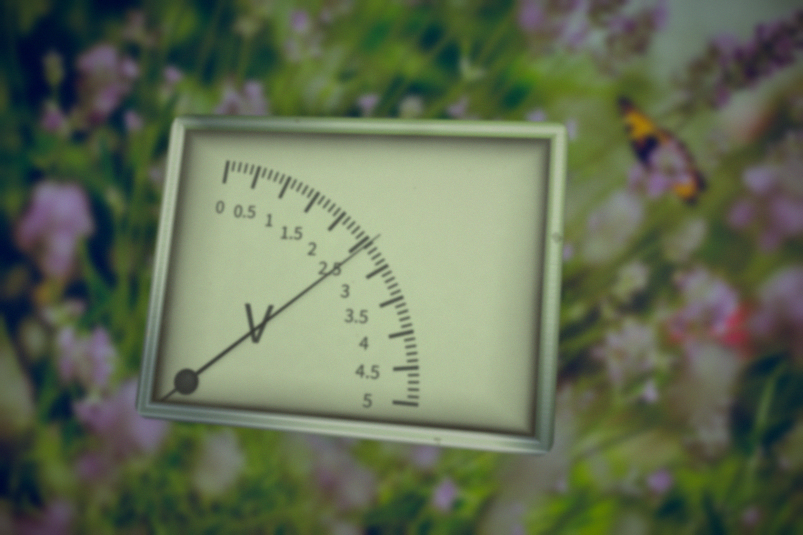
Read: {"value": 2.6, "unit": "V"}
